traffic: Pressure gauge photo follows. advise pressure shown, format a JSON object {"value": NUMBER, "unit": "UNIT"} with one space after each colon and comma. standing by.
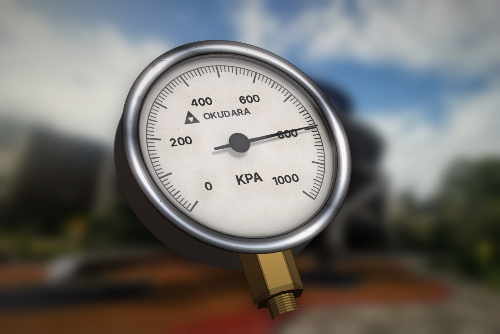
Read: {"value": 800, "unit": "kPa"}
